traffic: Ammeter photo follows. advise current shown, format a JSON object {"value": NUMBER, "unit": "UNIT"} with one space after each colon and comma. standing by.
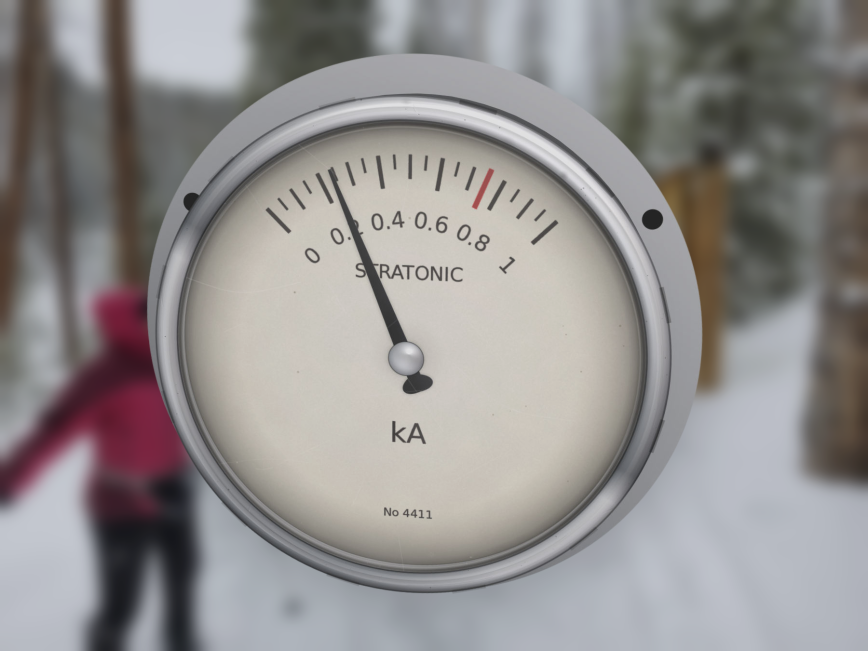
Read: {"value": 0.25, "unit": "kA"}
